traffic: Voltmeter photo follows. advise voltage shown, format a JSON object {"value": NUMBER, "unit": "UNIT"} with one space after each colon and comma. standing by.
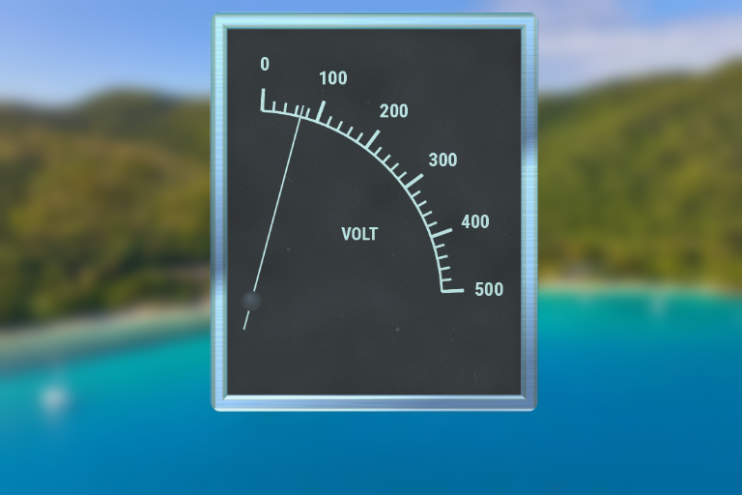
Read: {"value": 70, "unit": "V"}
